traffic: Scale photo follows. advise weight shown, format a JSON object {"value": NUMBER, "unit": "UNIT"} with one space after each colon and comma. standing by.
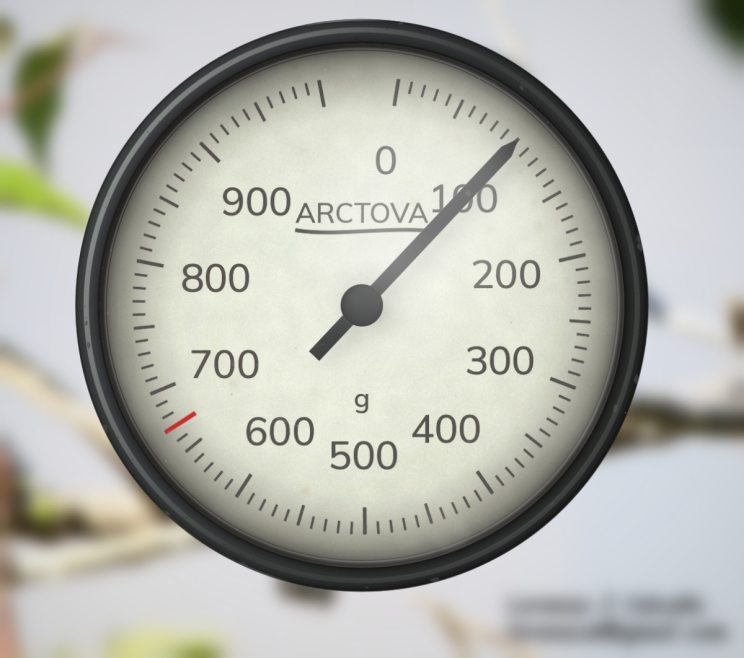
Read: {"value": 100, "unit": "g"}
